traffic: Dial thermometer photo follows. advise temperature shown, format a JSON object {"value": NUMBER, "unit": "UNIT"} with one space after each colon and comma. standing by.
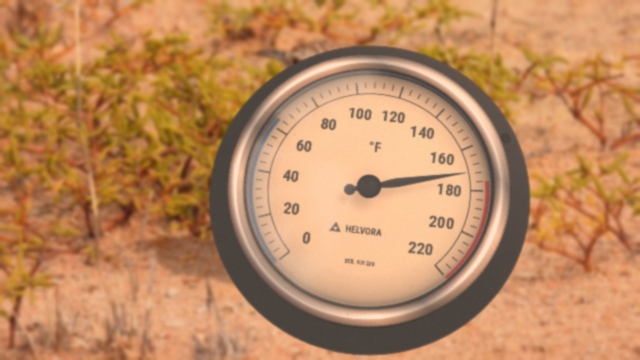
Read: {"value": 172, "unit": "°F"}
